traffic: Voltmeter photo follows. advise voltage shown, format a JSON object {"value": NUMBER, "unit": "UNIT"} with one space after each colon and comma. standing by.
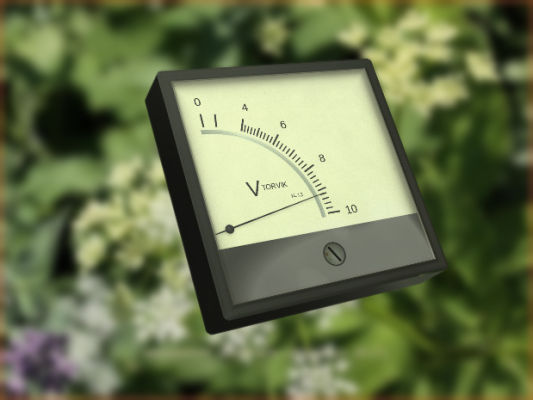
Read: {"value": 9.2, "unit": "V"}
